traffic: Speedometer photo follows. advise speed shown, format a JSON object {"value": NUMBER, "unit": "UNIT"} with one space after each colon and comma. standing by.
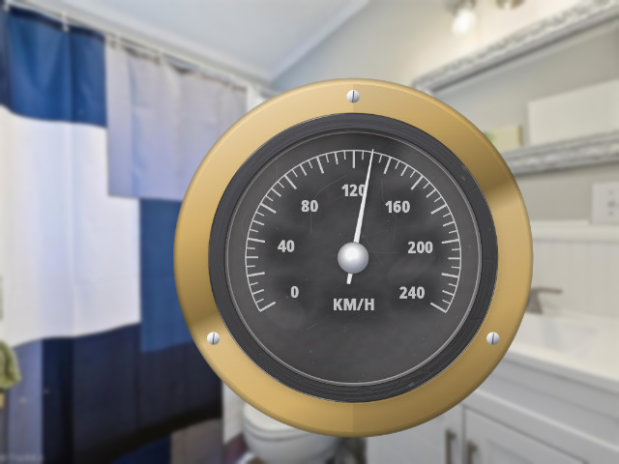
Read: {"value": 130, "unit": "km/h"}
